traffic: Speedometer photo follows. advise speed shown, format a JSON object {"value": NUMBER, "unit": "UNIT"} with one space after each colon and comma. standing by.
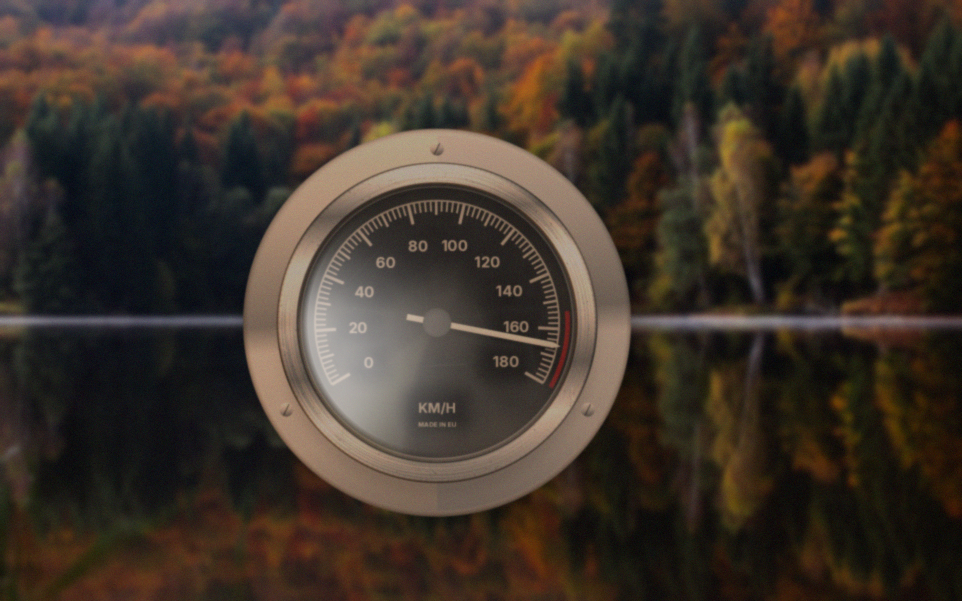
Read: {"value": 166, "unit": "km/h"}
